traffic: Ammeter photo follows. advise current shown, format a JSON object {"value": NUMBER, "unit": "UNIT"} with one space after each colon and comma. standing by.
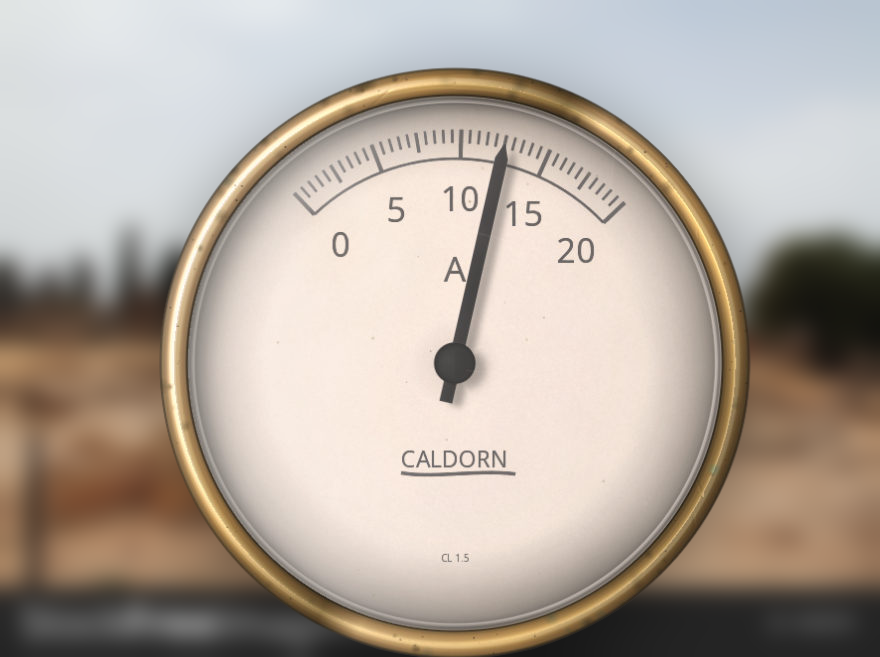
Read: {"value": 12.5, "unit": "A"}
